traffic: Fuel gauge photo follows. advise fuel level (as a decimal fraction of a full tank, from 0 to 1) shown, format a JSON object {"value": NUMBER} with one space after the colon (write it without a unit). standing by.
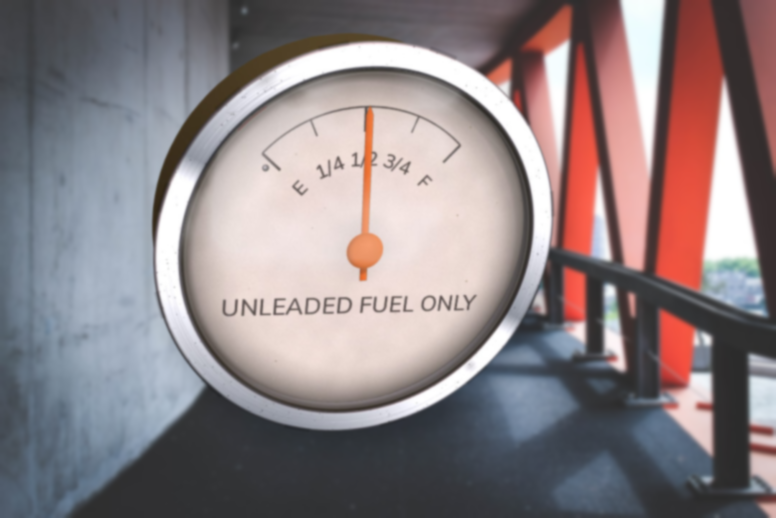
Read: {"value": 0.5}
